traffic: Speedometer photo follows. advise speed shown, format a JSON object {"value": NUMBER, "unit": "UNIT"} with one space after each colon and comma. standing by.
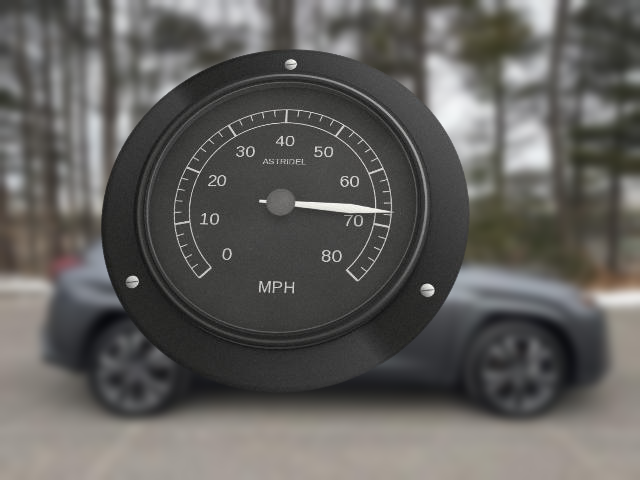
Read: {"value": 68, "unit": "mph"}
